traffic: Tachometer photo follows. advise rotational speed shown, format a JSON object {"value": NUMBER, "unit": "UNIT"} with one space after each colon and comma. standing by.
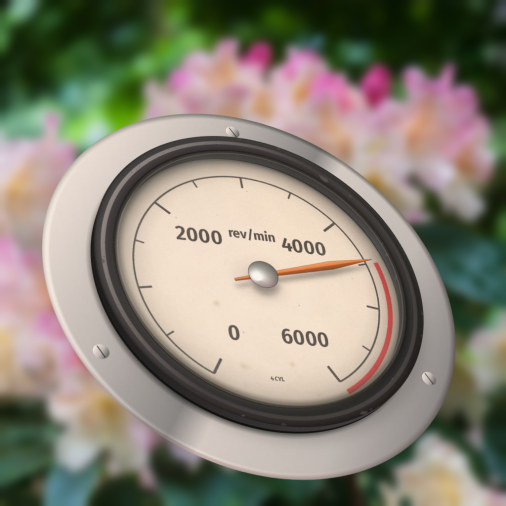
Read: {"value": 4500, "unit": "rpm"}
